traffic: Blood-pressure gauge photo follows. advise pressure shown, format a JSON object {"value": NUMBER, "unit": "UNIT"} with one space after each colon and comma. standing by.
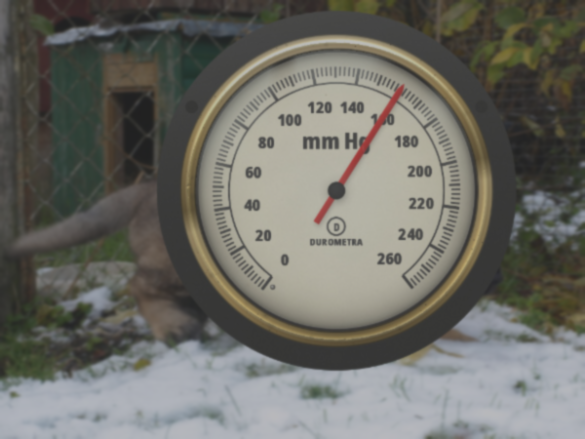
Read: {"value": 160, "unit": "mmHg"}
